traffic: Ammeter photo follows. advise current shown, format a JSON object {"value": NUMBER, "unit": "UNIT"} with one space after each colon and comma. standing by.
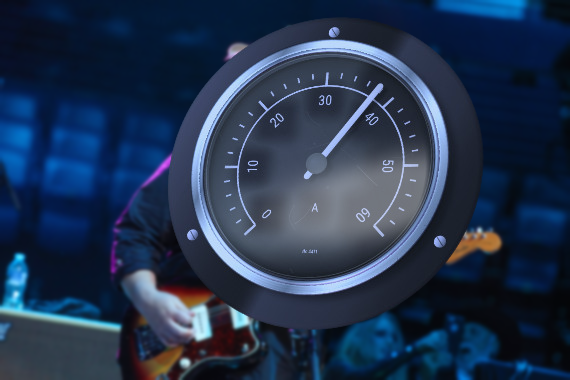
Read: {"value": 38, "unit": "A"}
